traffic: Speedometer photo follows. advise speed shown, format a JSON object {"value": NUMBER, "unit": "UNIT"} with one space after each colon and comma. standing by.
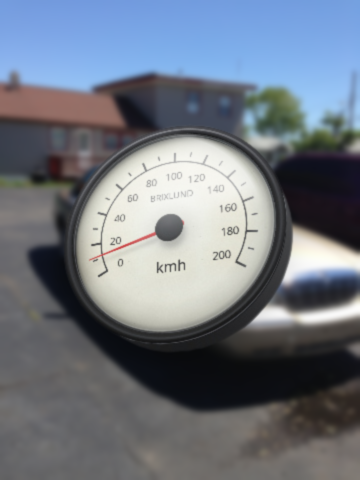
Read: {"value": 10, "unit": "km/h"}
